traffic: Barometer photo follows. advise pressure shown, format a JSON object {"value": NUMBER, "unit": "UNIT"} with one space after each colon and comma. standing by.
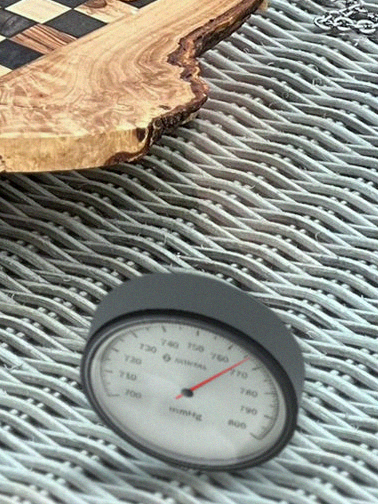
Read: {"value": 765, "unit": "mmHg"}
